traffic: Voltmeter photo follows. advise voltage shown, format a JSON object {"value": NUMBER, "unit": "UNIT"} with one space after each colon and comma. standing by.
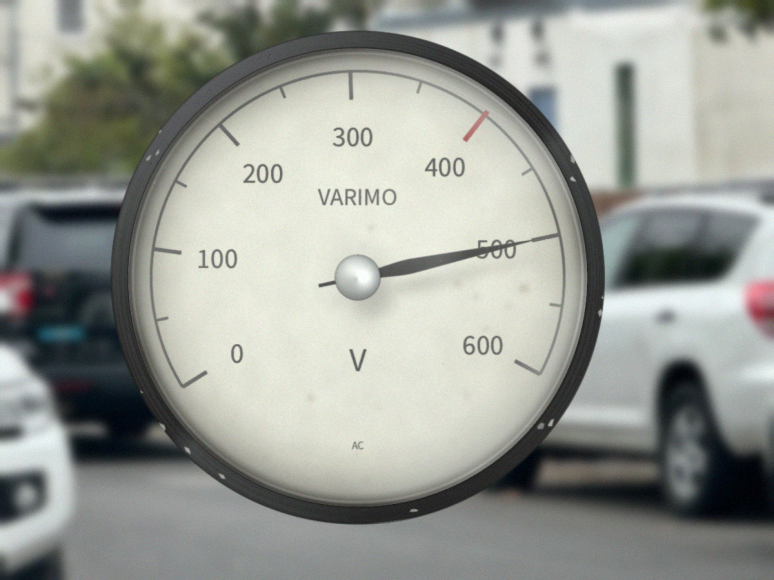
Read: {"value": 500, "unit": "V"}
